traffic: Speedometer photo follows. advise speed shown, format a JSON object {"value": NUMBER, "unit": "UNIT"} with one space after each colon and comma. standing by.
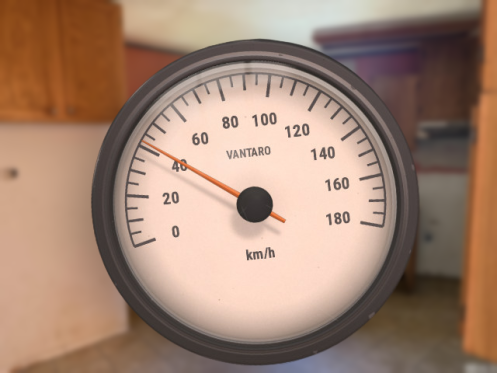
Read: {"value": 42.5, "unit": "km/h"}
